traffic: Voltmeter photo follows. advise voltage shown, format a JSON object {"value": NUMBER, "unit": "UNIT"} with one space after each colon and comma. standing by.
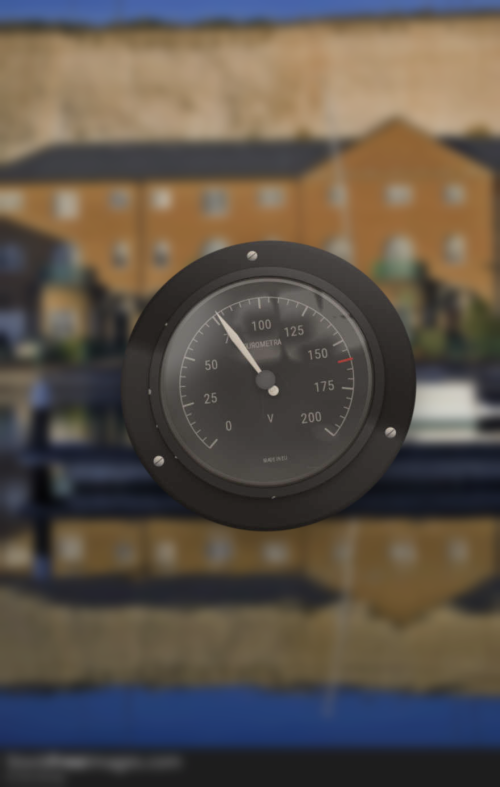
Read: {"value": 77.5, "unit": "V"}
